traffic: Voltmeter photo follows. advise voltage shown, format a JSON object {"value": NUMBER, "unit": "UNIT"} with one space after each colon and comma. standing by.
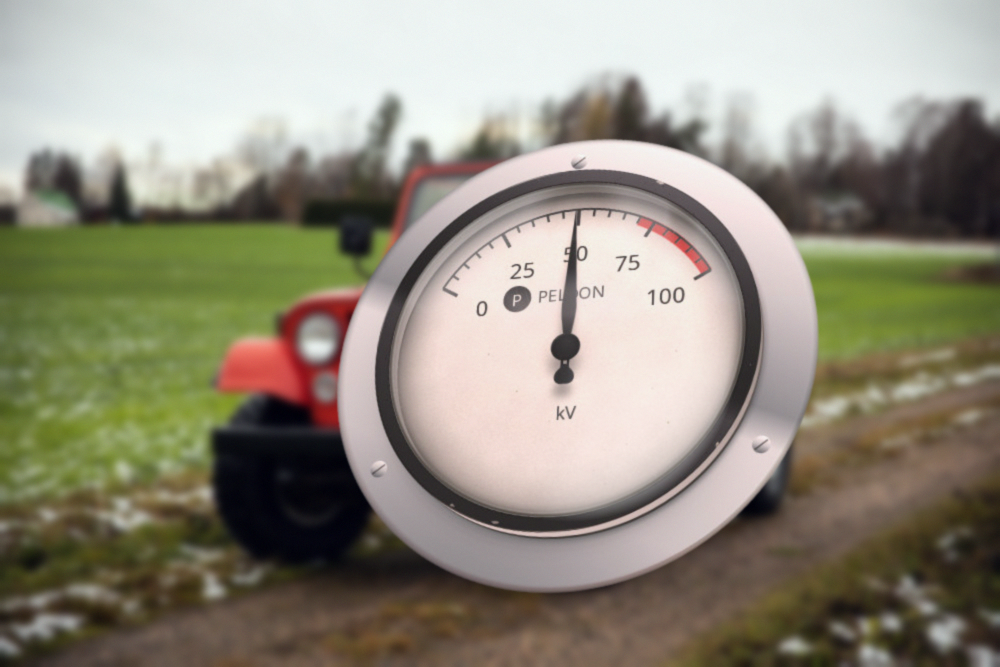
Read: {"value": 50, "unit": "kV"}
